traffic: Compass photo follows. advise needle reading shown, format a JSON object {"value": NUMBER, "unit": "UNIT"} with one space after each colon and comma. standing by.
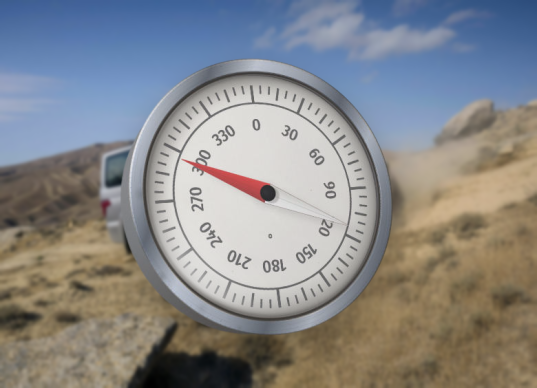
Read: {"value": 295, "unit": "°"}
